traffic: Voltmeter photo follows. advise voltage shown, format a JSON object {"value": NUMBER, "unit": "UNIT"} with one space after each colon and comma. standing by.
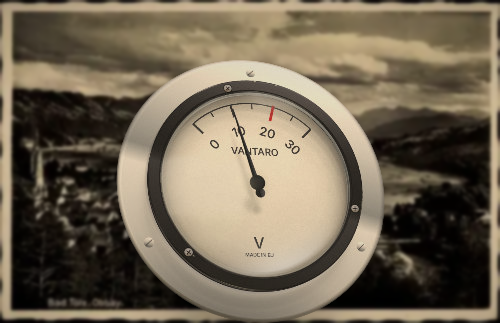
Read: {"value": 10, "unit": "V"}
